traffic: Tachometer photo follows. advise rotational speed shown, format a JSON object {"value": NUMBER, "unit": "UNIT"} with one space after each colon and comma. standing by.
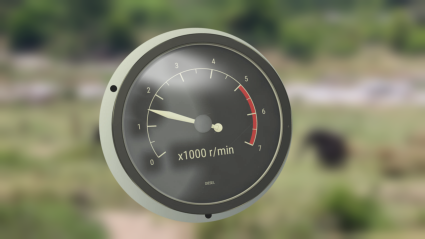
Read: {"value": 1500, "unit": "rpm"}
